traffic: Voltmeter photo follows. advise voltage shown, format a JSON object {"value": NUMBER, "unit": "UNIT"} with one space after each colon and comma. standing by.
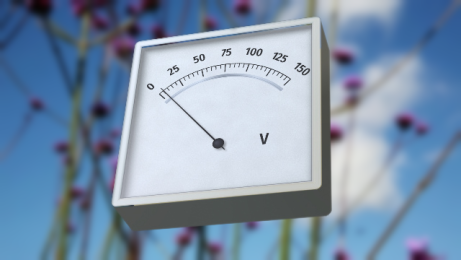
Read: {"value": 5, "unit": "V"}
